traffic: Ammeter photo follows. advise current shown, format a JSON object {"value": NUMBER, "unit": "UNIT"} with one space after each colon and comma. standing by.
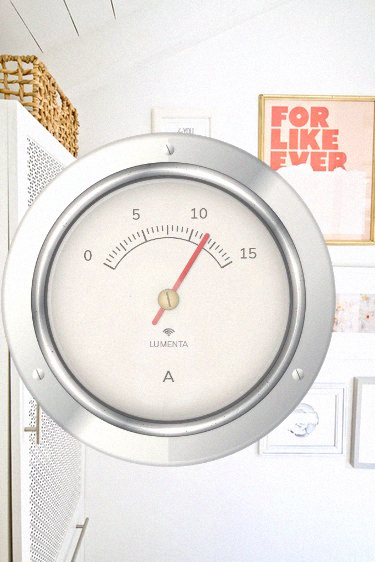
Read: {"value": 11.5, "unit": "A"}
